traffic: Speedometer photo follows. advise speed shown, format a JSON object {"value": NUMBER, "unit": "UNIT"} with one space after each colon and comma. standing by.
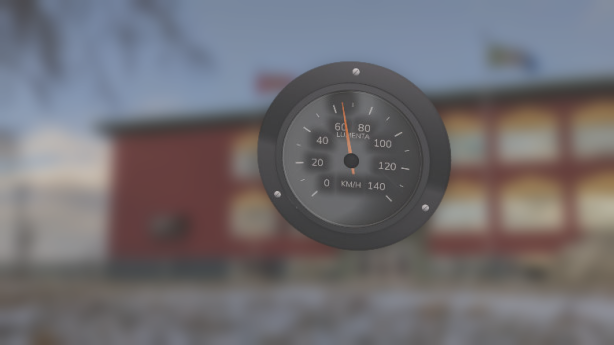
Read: {"value": 65, "unit": "km/h"}
